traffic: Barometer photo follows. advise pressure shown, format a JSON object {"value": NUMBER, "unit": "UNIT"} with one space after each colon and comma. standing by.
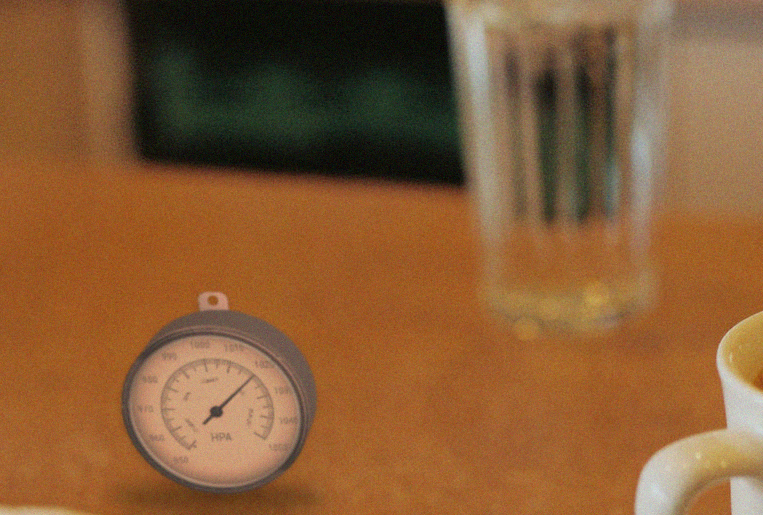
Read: {"value": 1020, "unit": "hPa"}
